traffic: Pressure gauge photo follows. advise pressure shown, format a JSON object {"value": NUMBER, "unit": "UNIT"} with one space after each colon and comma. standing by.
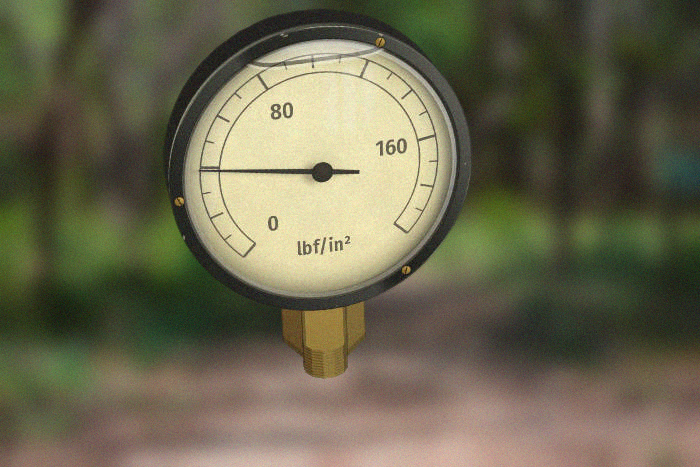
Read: {"value": 40, "unit": "psi"}
